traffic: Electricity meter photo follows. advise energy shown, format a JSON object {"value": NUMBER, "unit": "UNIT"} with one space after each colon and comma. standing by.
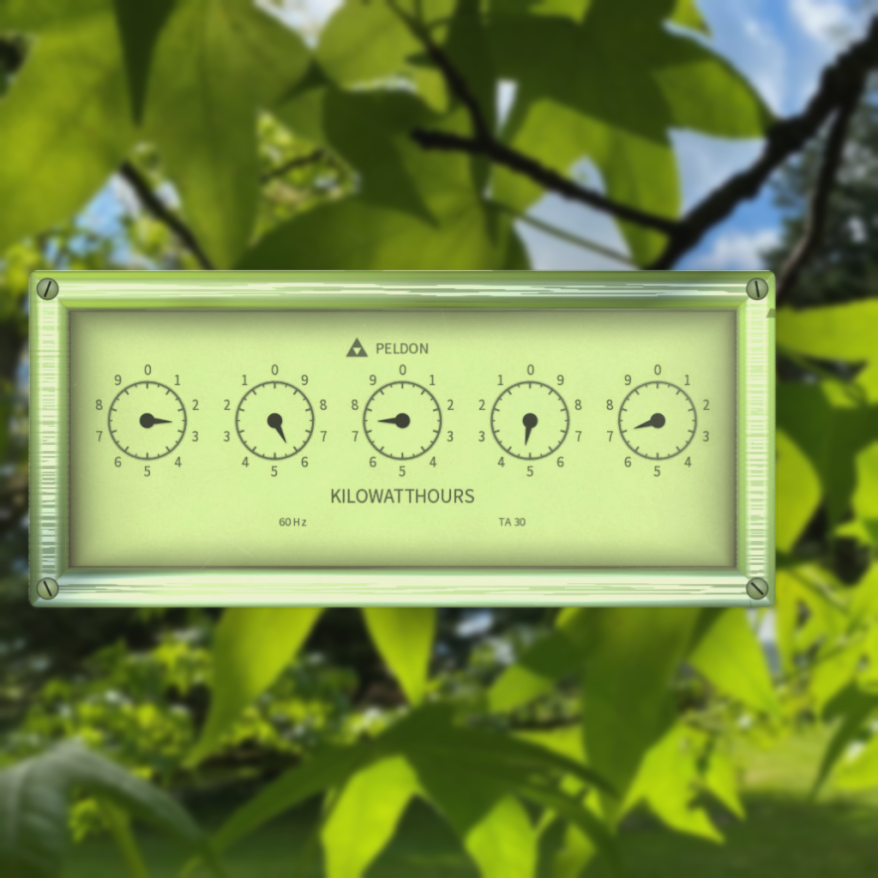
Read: {"value": 25747, "unit": "kWh"}
